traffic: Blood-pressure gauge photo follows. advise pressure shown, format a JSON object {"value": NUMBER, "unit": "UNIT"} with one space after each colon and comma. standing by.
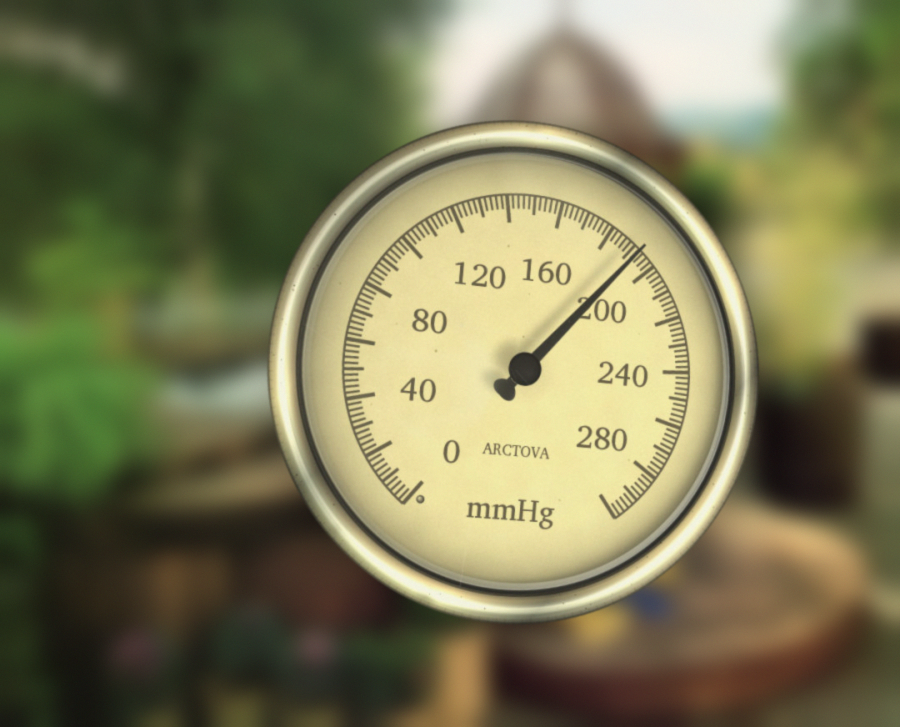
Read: {"value": 192, "unit": "mmHg"}
